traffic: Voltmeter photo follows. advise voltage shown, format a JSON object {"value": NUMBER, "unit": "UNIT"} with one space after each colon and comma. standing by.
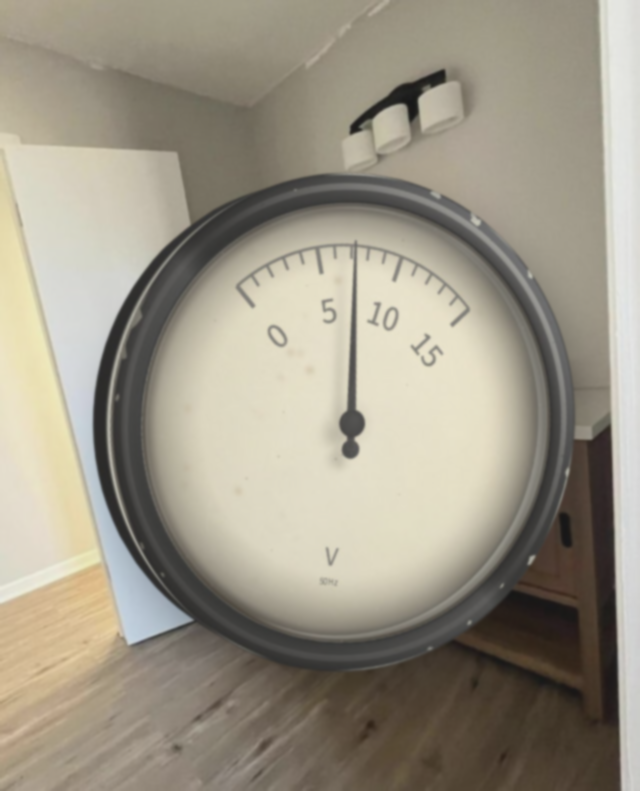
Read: {"value": 7, "unit": "V"}
